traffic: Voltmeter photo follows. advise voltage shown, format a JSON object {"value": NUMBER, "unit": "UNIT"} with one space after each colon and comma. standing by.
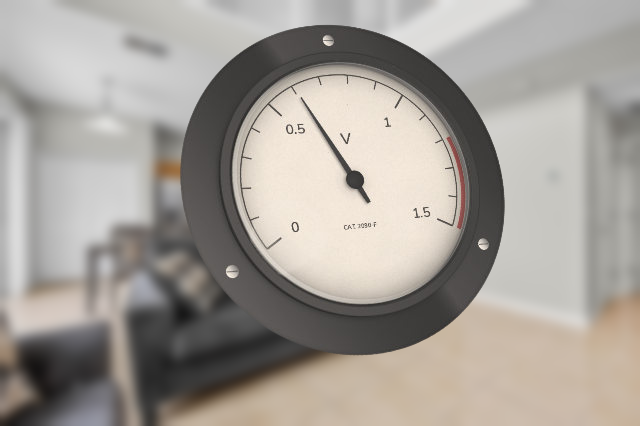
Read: {"value": 0.6, "unit": "V"}
